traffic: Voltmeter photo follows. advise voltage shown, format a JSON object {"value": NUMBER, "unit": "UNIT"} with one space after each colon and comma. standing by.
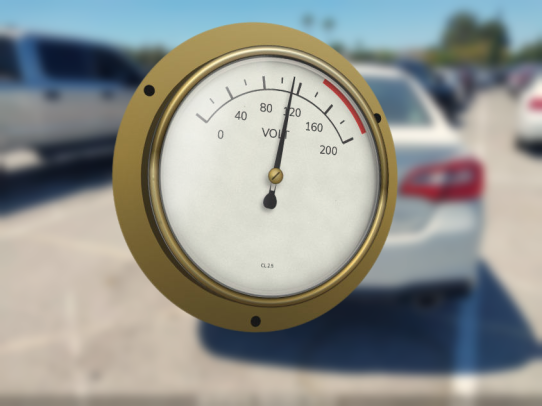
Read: {"value": 110, "unit": "V"}
